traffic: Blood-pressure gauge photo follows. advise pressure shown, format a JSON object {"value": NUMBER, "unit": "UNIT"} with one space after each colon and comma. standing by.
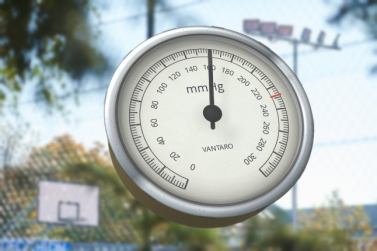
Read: {"value": 160, "unit": "mmHg"}
